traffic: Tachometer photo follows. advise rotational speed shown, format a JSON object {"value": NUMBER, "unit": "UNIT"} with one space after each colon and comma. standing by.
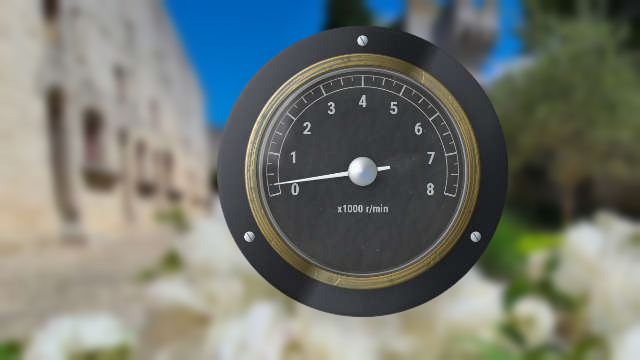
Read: {"value": 250, "unit": "rpm"}
